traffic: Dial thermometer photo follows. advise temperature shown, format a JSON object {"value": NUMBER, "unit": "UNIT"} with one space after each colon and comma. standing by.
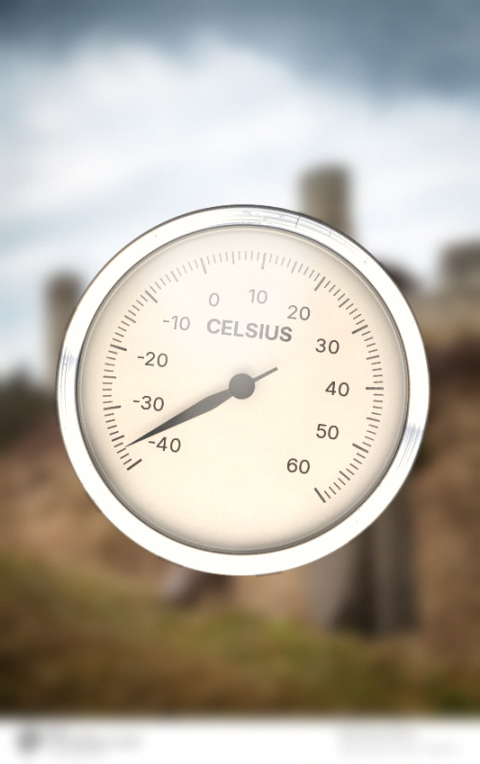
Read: {"value": -37, "unit": "°C"}
